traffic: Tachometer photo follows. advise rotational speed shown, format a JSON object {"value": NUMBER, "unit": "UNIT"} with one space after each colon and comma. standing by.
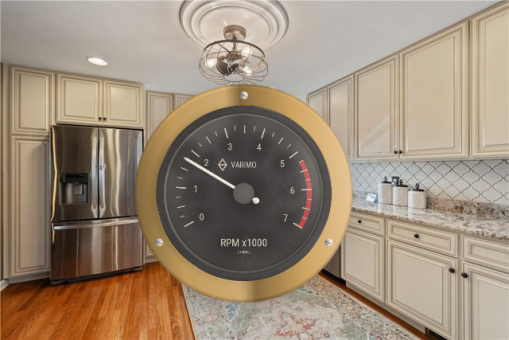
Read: {"value": 1750, "unit": "rpm"}
